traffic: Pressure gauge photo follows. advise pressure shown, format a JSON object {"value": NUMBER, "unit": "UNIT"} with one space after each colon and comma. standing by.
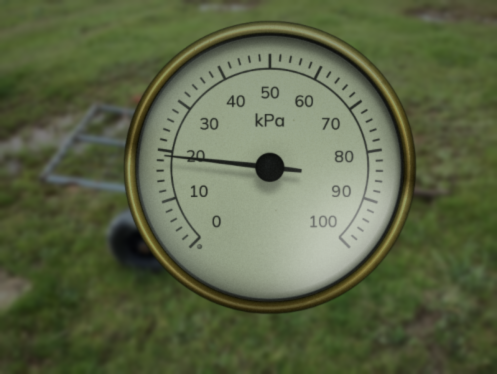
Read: {"value": 19, "unit": "kPa"}
